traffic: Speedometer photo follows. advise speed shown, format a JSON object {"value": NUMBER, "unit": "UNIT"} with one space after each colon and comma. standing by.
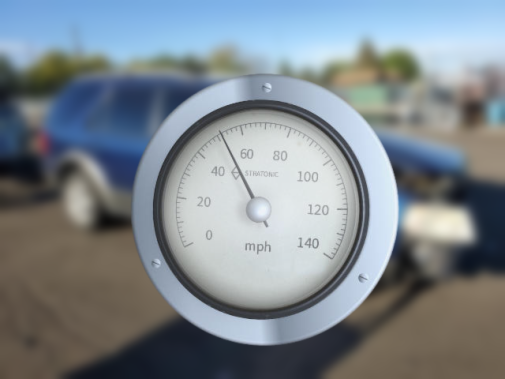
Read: {"value": 52, "unit": "mph"}
